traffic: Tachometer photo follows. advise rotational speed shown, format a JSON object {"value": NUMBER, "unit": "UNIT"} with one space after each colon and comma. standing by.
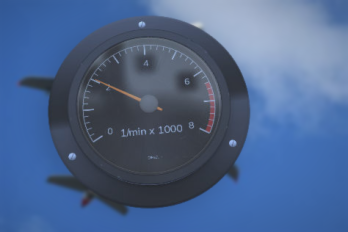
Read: {"value": 2000, "unit": "rpm"}
